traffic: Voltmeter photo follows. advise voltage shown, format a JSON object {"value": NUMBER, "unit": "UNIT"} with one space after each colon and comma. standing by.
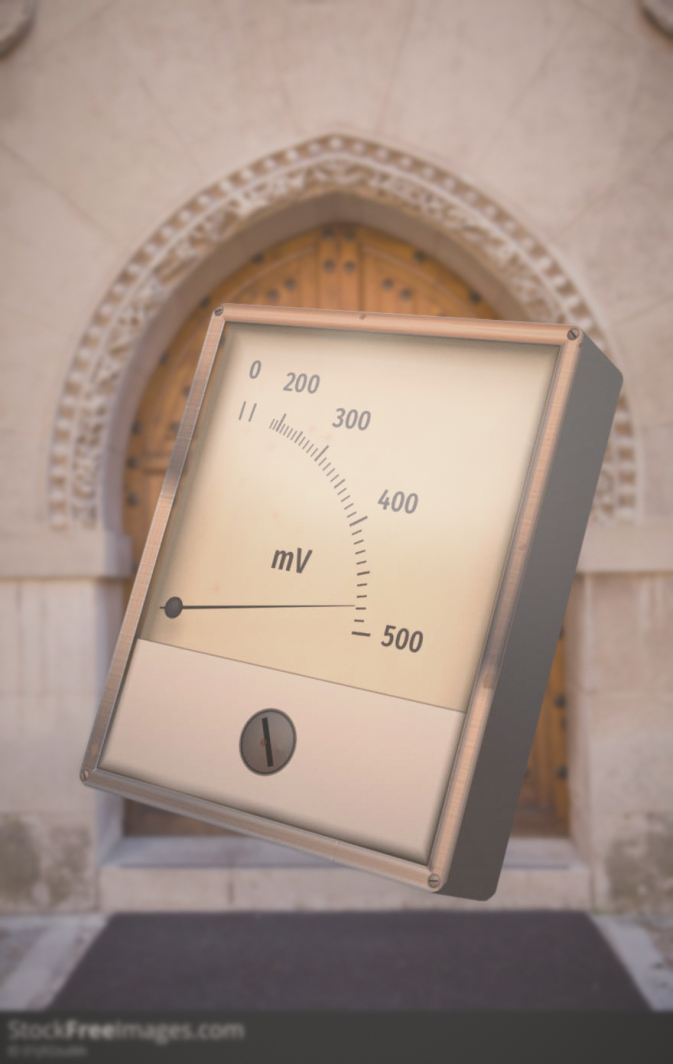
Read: {"value": 480, "unit": "mV"}
